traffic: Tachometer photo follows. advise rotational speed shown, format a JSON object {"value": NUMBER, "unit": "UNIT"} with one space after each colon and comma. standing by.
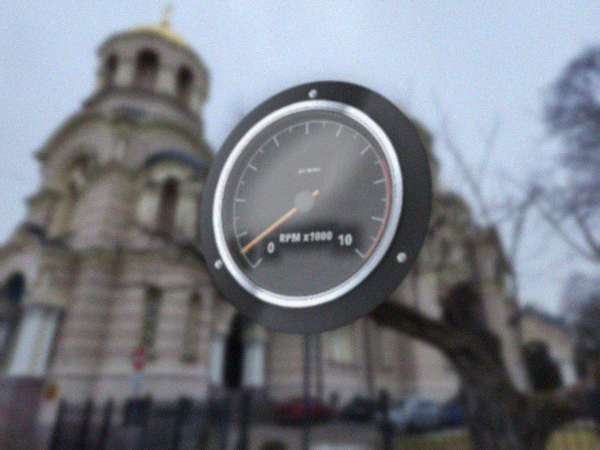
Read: {"value": 500, "unit": "rpm"}
